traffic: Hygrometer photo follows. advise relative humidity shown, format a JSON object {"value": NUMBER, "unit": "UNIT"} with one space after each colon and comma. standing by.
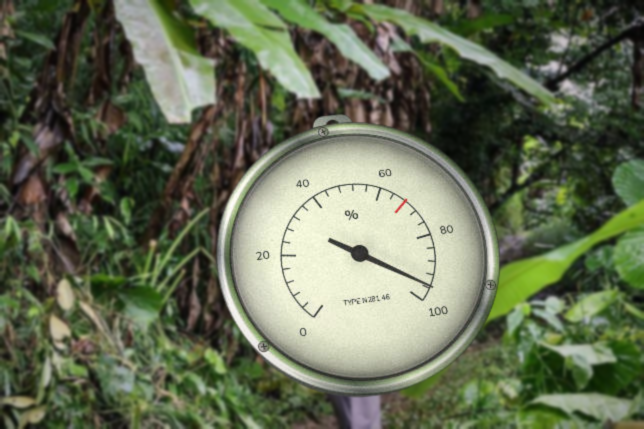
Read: {"value": 96, "unit": "%"}
